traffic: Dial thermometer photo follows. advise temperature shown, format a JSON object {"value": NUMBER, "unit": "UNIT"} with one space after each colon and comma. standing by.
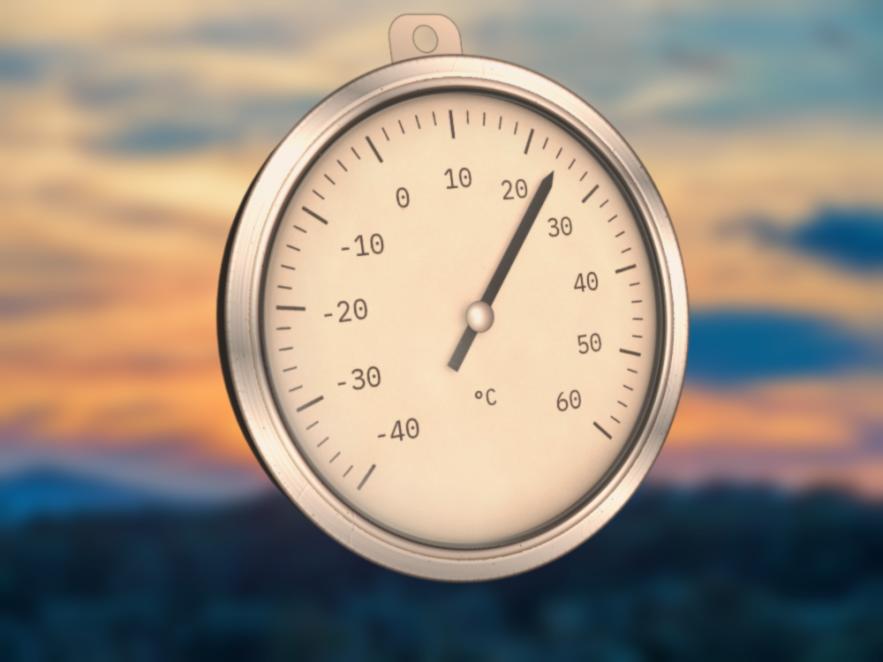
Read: {"value": 24, "unit": "°C"}
